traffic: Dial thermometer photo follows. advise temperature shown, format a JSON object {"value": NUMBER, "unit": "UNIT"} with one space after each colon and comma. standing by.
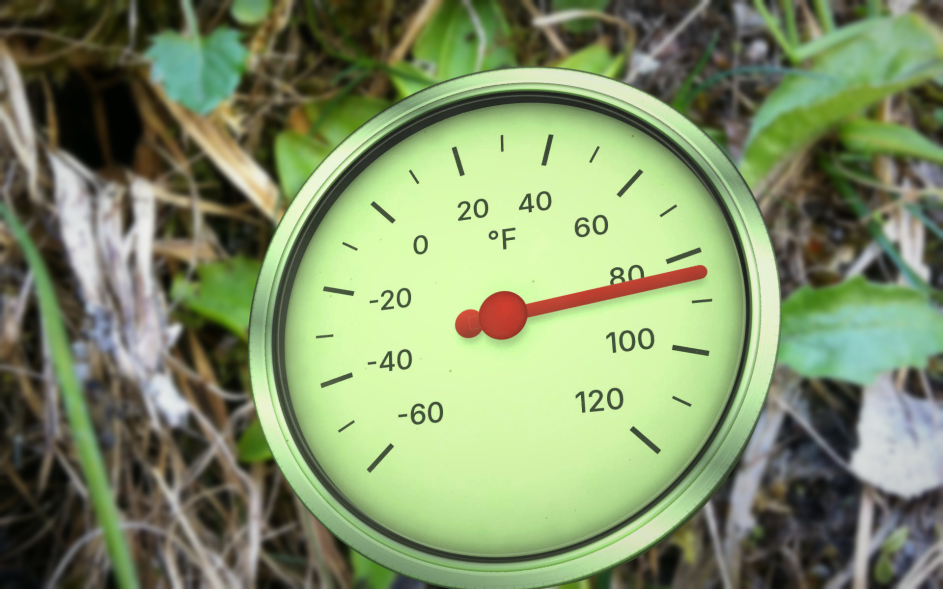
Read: {"value": 85, "unit": "°F"}
